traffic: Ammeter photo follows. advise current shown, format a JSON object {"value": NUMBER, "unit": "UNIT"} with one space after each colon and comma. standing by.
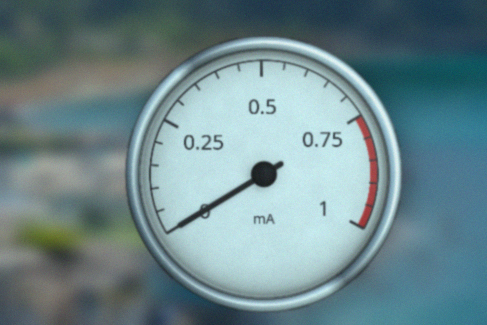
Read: {"value": 0, "unit": "mA"}
